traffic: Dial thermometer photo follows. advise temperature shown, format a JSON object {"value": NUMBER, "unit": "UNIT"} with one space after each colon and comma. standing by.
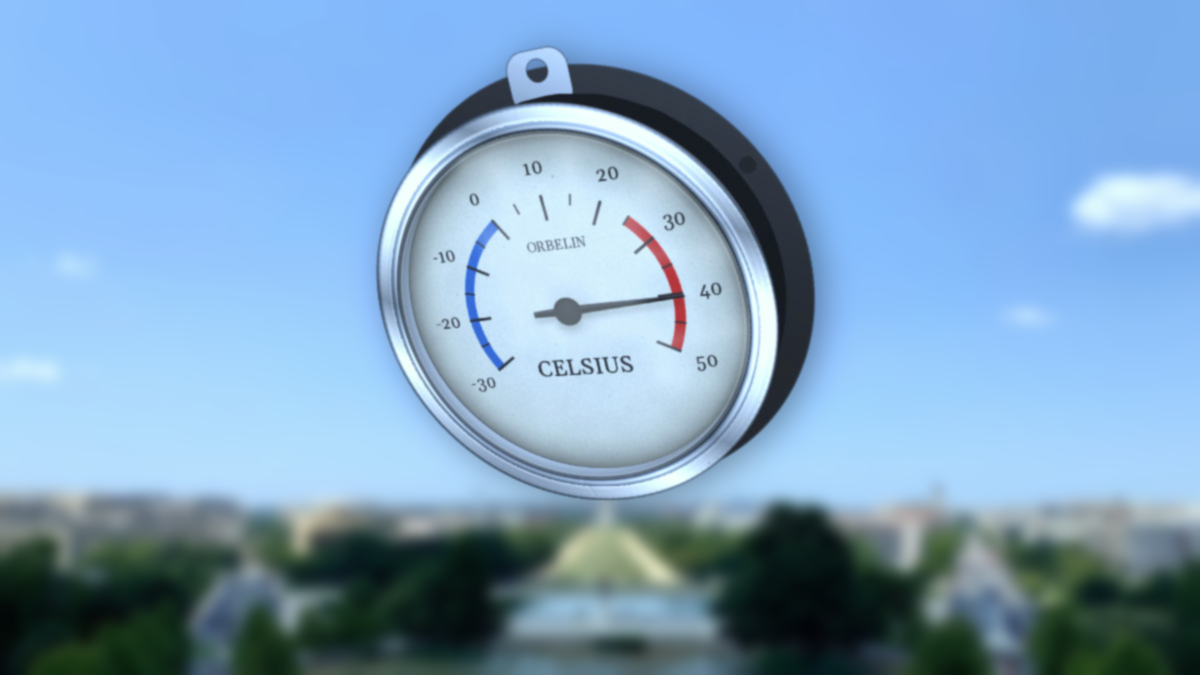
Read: {"value": 40, "unit": "°C"}
